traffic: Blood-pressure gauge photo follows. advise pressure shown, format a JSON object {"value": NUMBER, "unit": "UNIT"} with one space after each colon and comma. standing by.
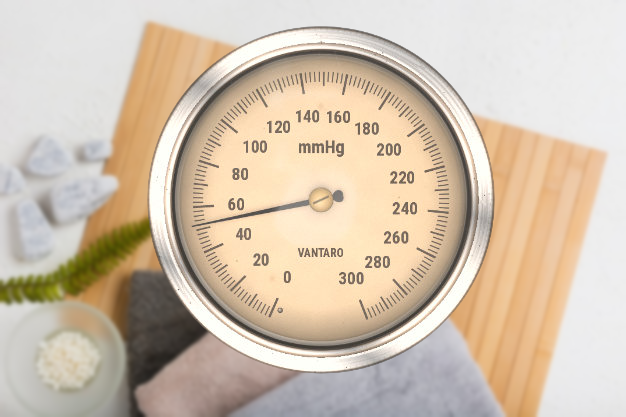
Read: {"value": 52, "unit": "mmHg"}
